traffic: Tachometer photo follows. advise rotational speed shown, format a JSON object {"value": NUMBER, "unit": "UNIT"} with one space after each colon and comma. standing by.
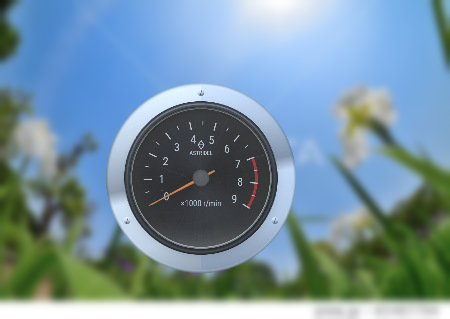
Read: {"value": 0, "unit": "rpm"}
